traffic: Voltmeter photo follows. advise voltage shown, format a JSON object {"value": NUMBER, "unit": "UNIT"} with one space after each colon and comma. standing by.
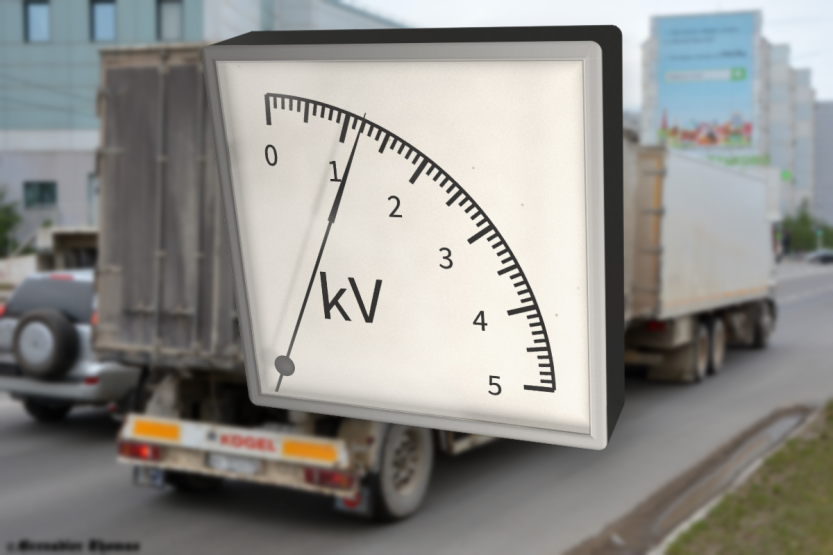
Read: {"value": 1.2, "unit": "kV"}
